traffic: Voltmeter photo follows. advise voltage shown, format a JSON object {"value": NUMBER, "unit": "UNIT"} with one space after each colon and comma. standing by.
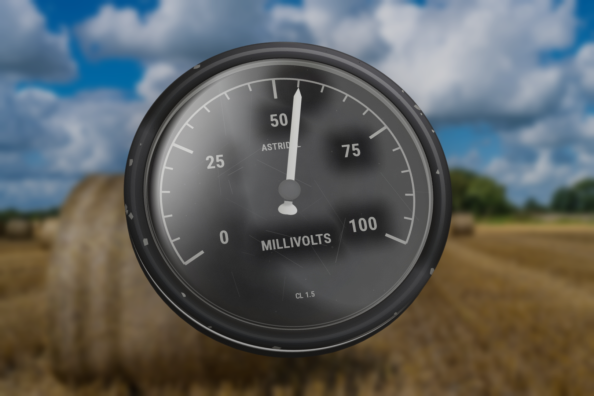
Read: {"value": 55, "unit": "mV"}
